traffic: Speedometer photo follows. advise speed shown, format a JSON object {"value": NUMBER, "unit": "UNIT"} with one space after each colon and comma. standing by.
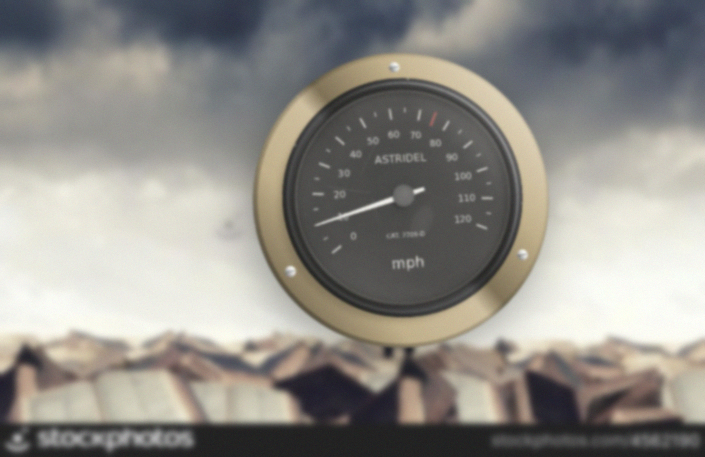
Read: {"value": 10, "unit": "mph"}
